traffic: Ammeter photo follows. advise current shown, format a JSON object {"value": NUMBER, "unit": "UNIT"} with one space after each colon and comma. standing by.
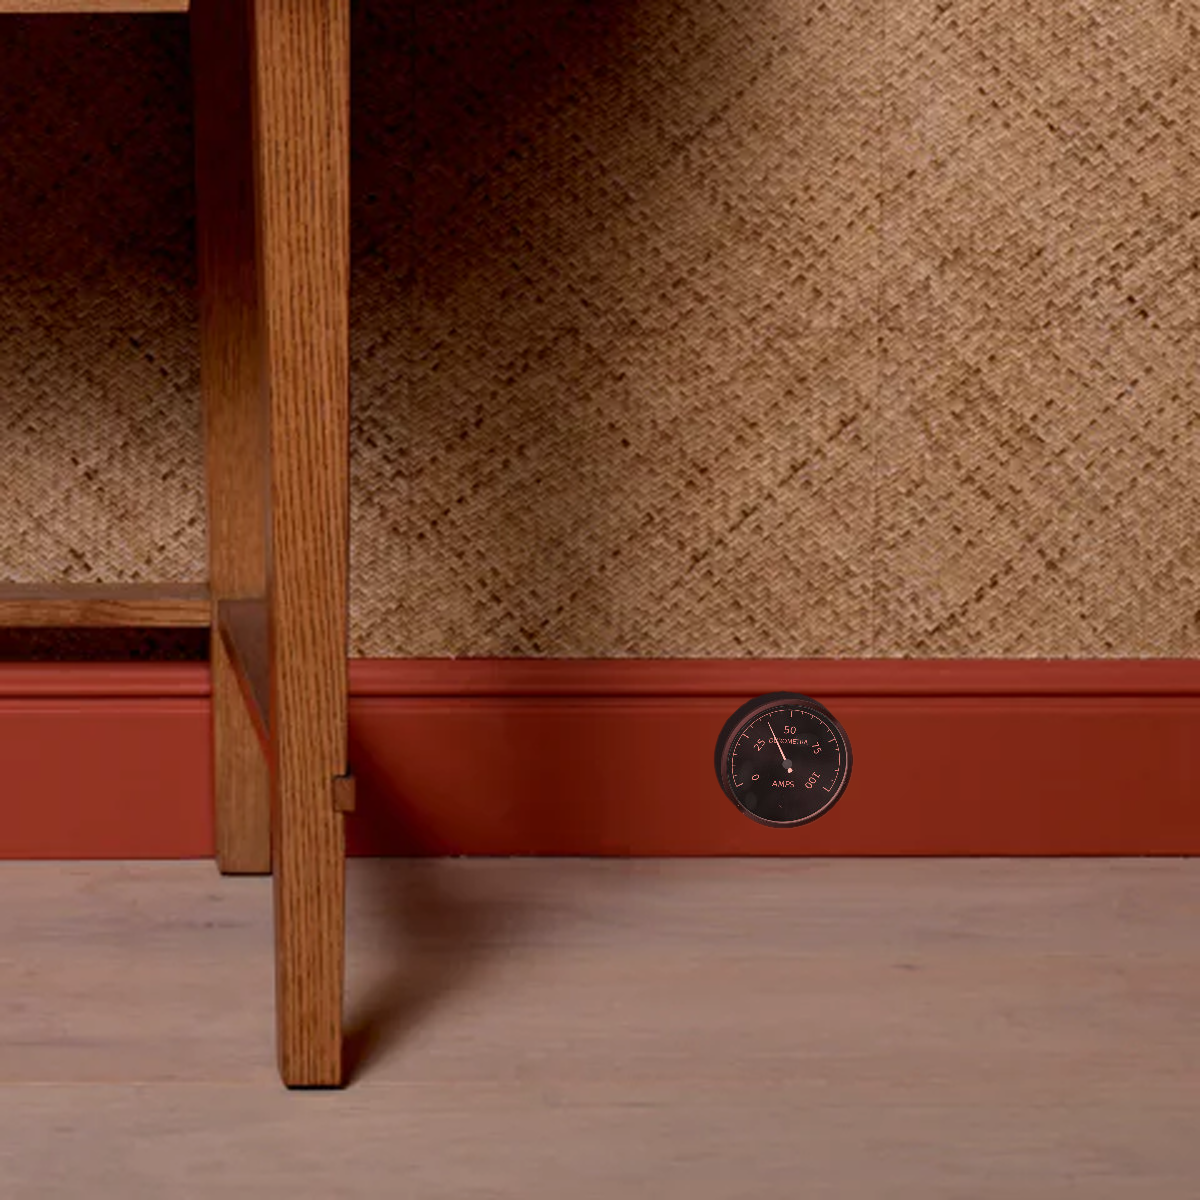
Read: {"value": 37.5, "unit": "A"}
